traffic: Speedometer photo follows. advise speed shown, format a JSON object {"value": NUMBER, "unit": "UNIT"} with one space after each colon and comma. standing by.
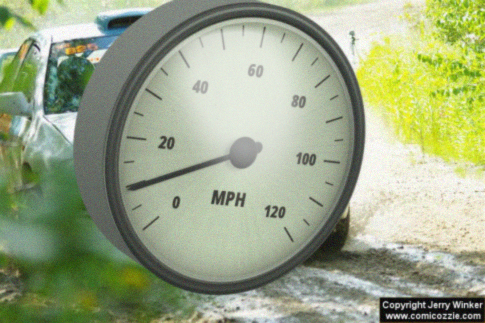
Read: {"value": 10, "unit": "mph"}
